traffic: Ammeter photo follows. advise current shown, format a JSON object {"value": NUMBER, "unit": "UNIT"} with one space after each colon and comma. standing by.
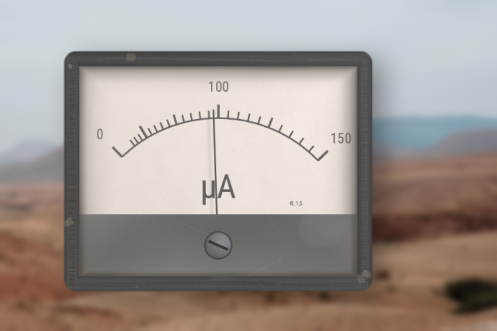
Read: {"value": 97.5, "unit": "µA"}
